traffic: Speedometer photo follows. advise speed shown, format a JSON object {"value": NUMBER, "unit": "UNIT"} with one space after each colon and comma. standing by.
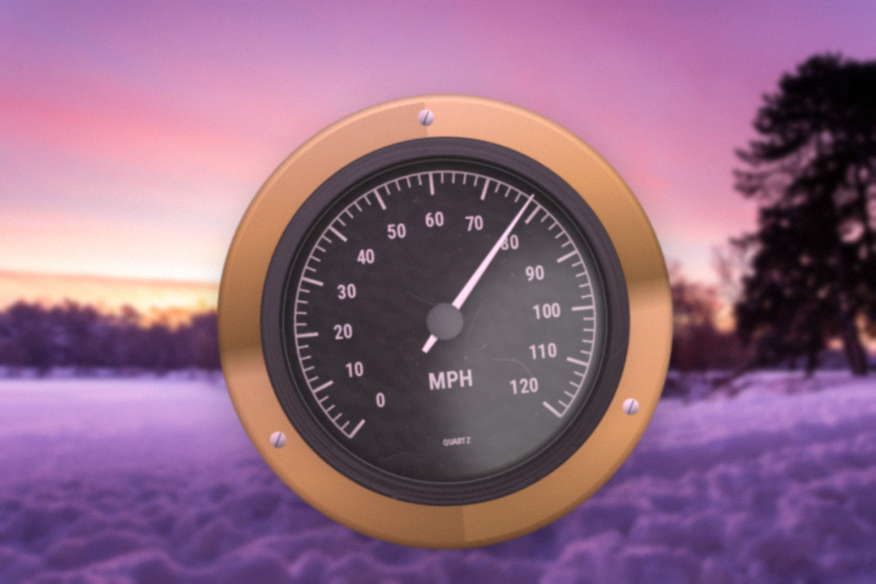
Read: {"value": 78, "unit": "mph"}
